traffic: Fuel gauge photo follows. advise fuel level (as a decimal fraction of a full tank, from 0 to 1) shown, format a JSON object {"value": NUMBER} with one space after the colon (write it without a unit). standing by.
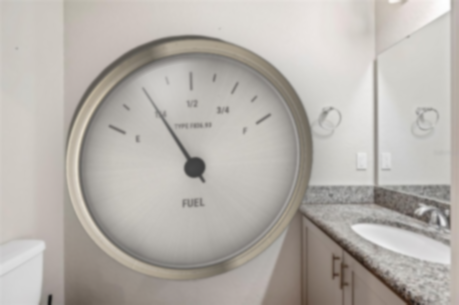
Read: {"value": 0.25}
